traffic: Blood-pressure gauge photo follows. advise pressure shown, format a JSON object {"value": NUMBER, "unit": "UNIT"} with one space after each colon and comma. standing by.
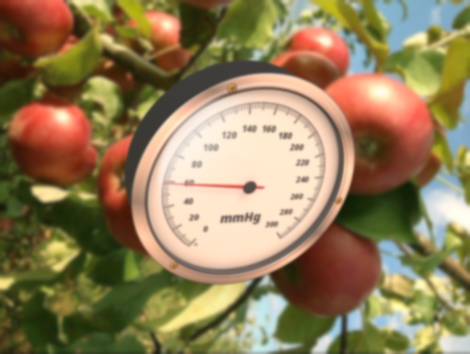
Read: {"value": 60, "unit": "mmHg"}
